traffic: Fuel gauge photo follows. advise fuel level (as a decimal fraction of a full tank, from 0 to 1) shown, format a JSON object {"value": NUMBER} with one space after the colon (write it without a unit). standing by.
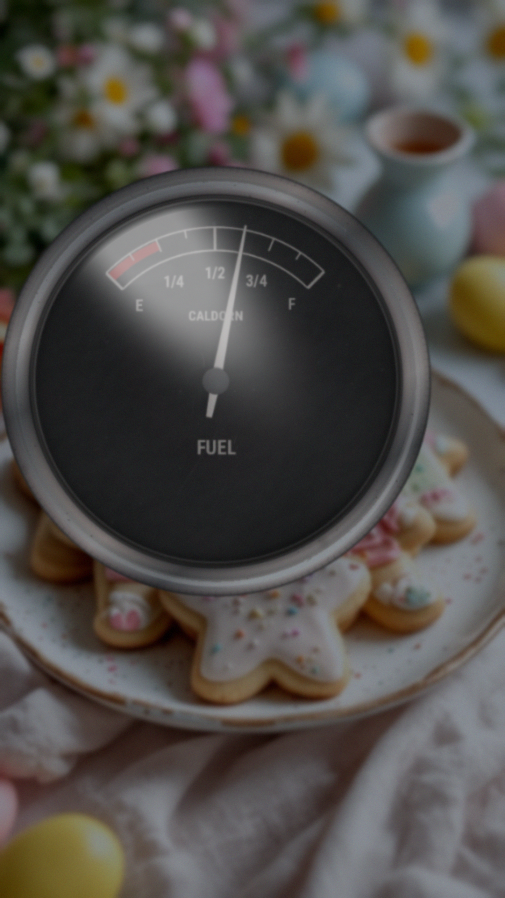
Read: {"value": 0.625}
